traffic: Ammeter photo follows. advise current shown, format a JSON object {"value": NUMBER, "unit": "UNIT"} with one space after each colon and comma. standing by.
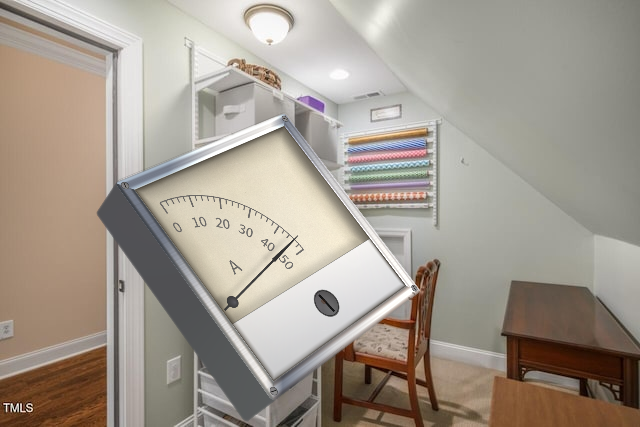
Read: {"value": 46, "unit": "A"}
